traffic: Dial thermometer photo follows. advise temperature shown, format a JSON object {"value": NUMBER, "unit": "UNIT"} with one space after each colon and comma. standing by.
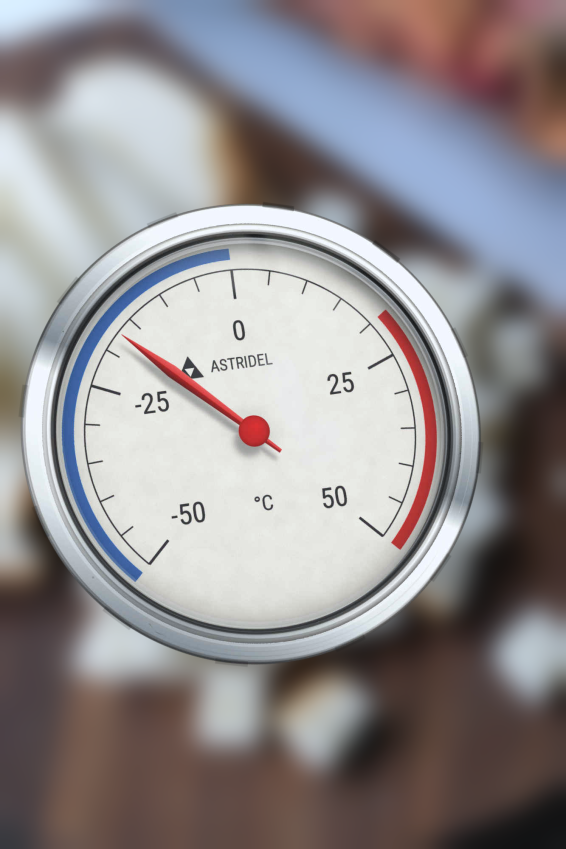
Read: {"value": -17.5, "unit": "°C"}
